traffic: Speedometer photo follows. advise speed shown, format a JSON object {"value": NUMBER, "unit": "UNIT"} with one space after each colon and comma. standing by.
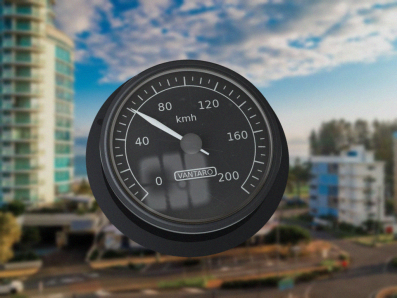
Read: {"value": 60, "unit": "km/h"}
